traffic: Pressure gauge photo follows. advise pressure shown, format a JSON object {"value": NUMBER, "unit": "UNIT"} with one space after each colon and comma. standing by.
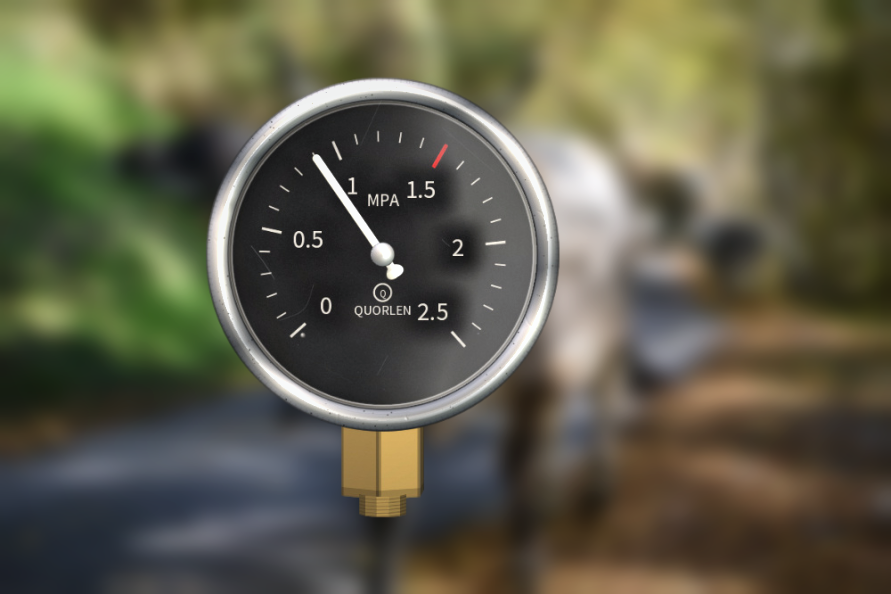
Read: {"value": 0.9, "unit": "MPa"}
